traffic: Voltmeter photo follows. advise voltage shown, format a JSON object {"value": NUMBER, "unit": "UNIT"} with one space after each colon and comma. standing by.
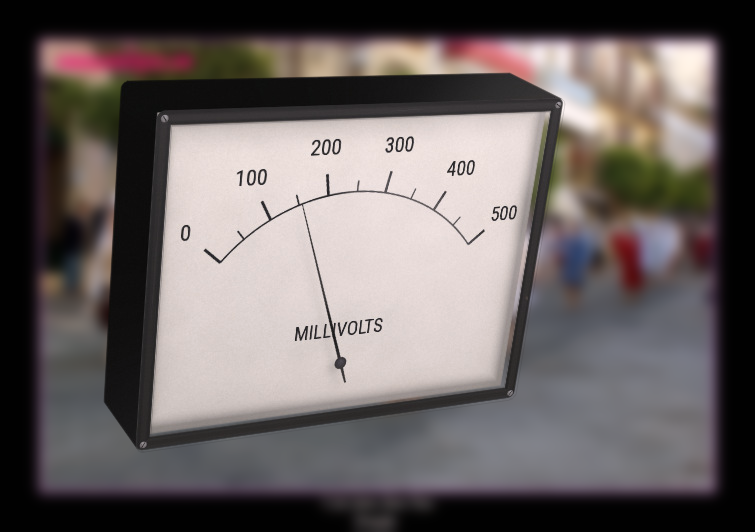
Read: {"value": 150, "unit": "mV"}
